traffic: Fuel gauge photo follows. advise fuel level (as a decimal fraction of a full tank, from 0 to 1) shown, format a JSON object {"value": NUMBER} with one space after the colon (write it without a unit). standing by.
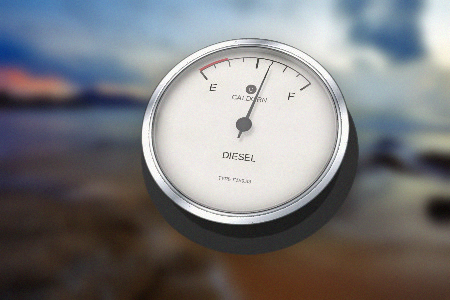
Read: {"value": 0.625}
